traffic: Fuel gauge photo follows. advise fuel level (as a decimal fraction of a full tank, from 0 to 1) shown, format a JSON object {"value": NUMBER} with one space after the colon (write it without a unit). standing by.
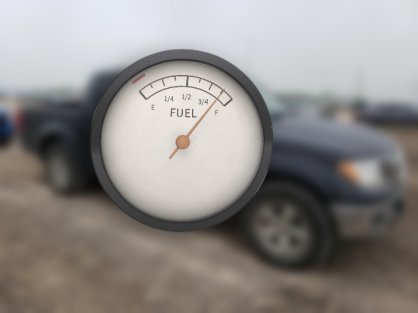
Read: {"value": 0.875}
